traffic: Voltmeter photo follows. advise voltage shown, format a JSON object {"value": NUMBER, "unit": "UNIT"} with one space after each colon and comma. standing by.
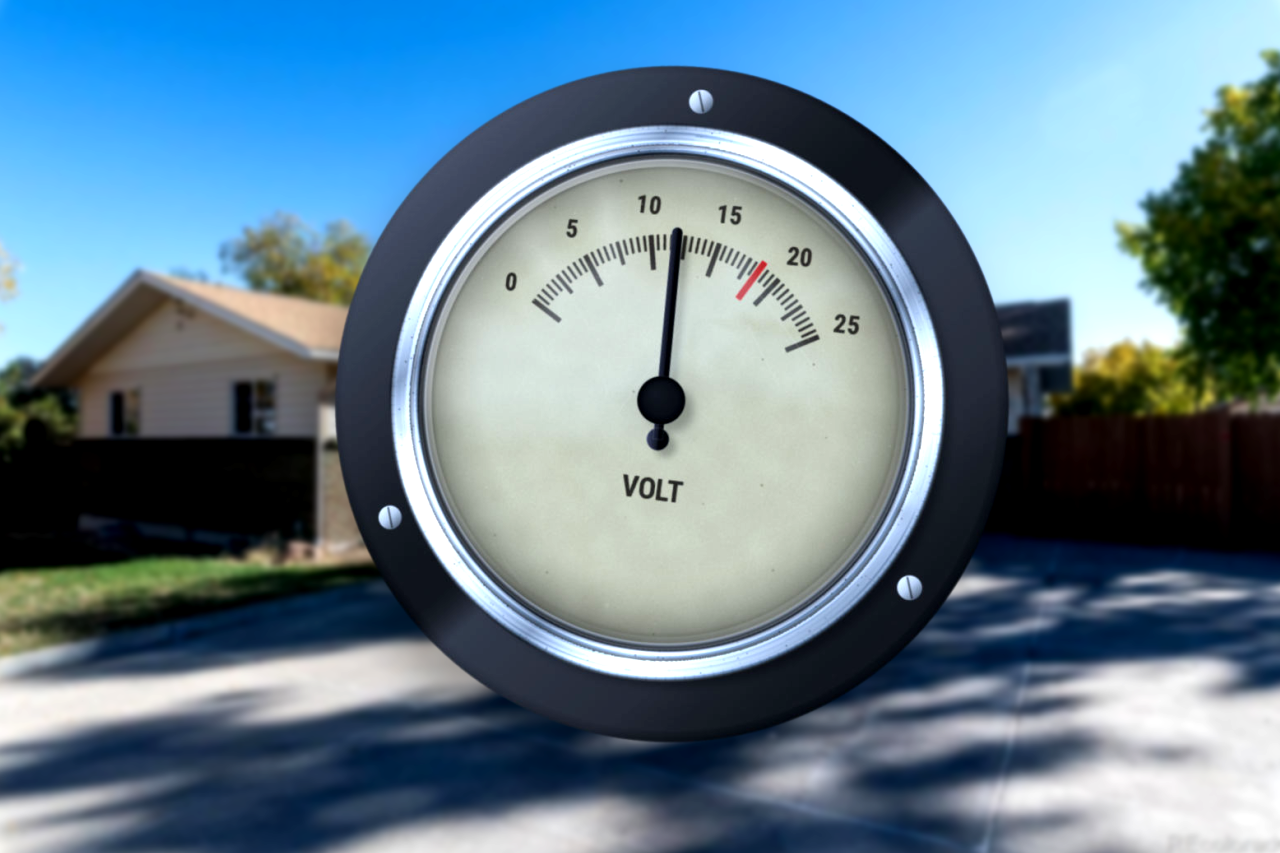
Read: {"value": 12, "unit": "V"}
